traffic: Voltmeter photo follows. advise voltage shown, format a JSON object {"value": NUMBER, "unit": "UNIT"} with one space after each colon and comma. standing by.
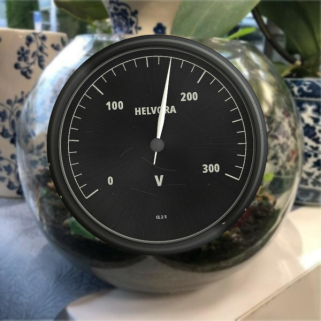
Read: {"value": 170, "unit": "V"}
